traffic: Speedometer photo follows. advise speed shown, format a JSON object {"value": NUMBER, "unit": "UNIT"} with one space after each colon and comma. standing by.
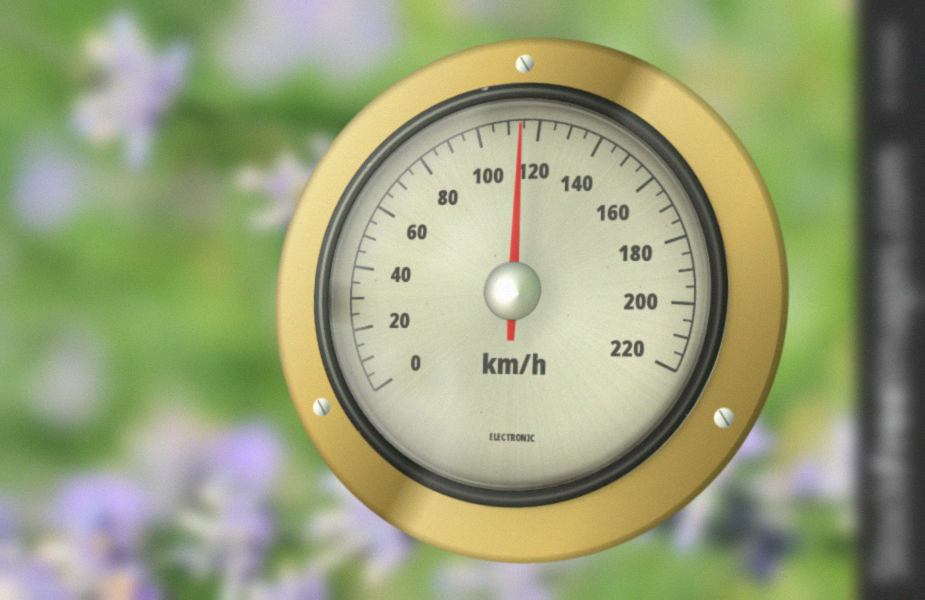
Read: {"value": 115, "unit": "km/h"}
